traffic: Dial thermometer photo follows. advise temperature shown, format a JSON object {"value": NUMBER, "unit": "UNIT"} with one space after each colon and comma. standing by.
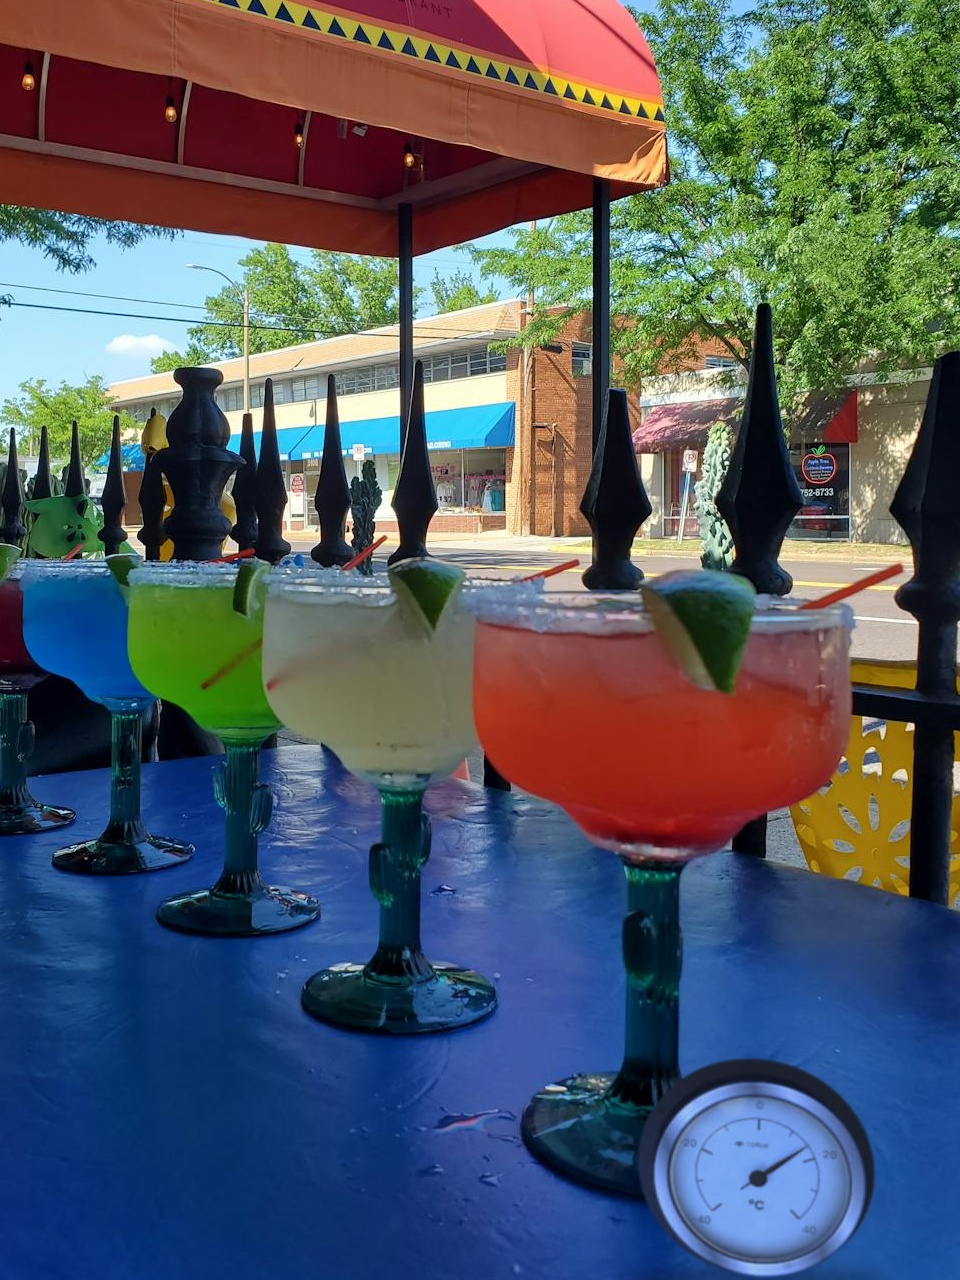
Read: {"value": 15, "unit": "°C"}
